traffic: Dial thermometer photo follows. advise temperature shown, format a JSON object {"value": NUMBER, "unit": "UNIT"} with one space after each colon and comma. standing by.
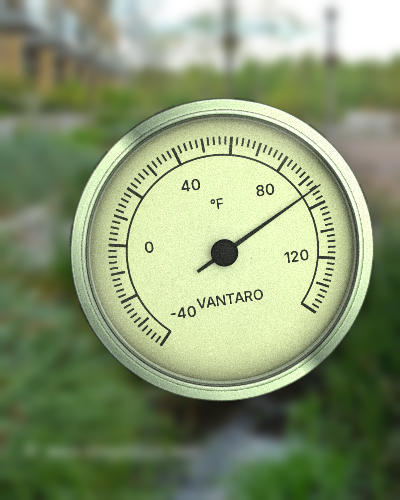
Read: {"value": 94, "unit": "°F"}
